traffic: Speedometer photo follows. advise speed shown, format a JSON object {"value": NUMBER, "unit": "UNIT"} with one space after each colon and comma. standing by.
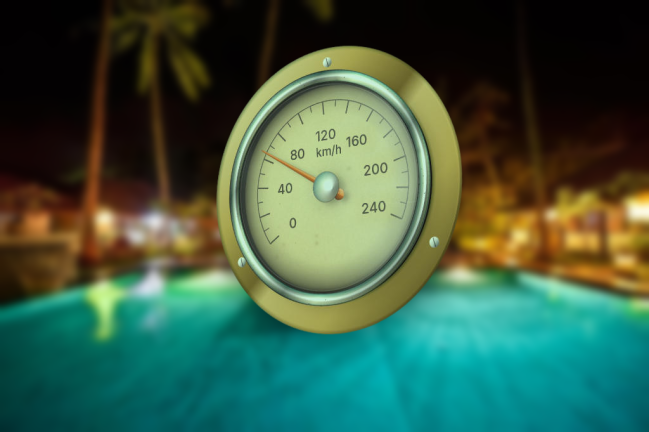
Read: {"value": 65, "unit": "km/h"}
